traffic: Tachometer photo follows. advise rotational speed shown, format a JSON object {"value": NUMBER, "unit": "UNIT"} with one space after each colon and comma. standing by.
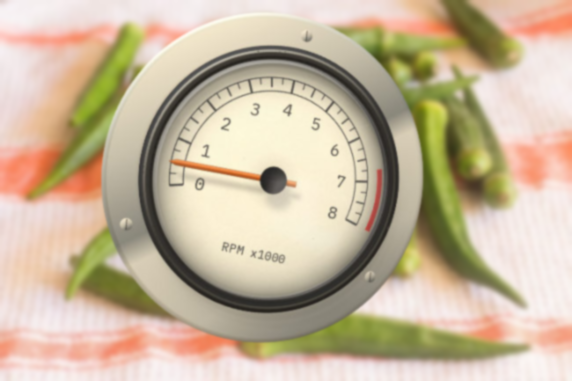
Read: {"value": 500, "unit": "rpm"}
